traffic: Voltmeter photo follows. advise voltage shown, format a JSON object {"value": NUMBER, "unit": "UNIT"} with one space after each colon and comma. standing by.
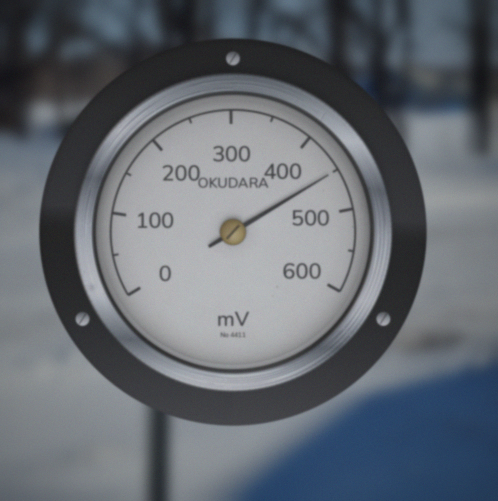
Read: {"value": 450, "unit": "mV"}
